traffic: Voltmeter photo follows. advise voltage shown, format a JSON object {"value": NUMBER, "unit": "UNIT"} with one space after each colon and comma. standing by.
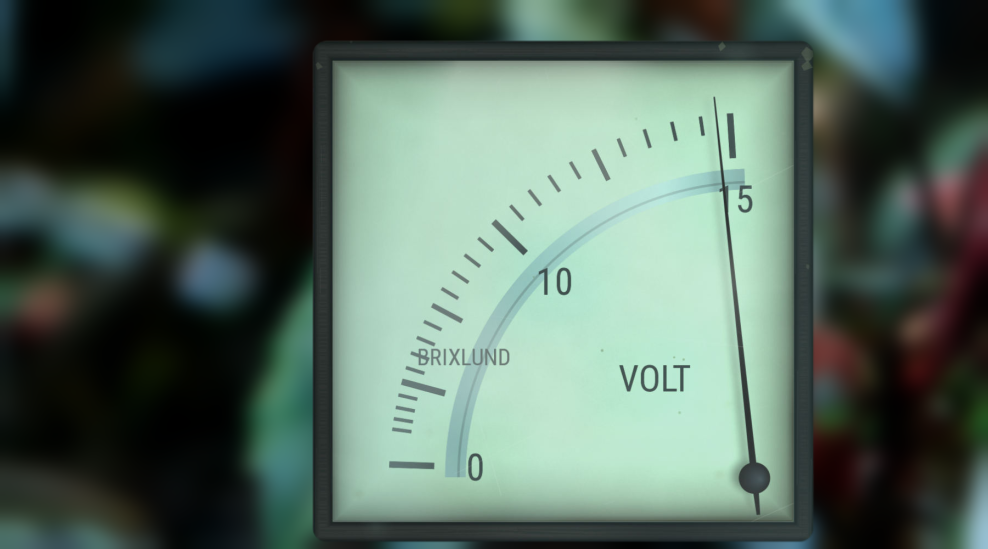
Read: {"value": 14.75, "unit": "V"}
